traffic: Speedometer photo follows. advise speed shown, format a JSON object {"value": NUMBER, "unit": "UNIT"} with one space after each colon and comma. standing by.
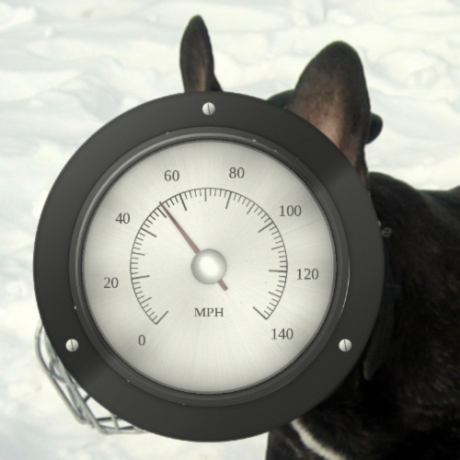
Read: {"value": 52, "unit": "mph"}
